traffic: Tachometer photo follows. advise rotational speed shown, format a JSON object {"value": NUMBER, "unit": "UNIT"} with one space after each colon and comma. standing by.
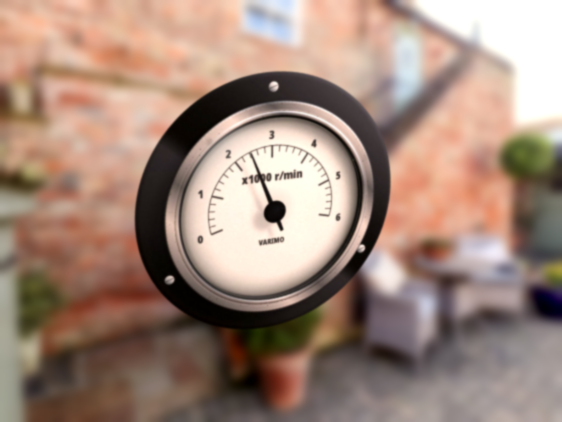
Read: {"value": 2400, "unit": "rpm"}
